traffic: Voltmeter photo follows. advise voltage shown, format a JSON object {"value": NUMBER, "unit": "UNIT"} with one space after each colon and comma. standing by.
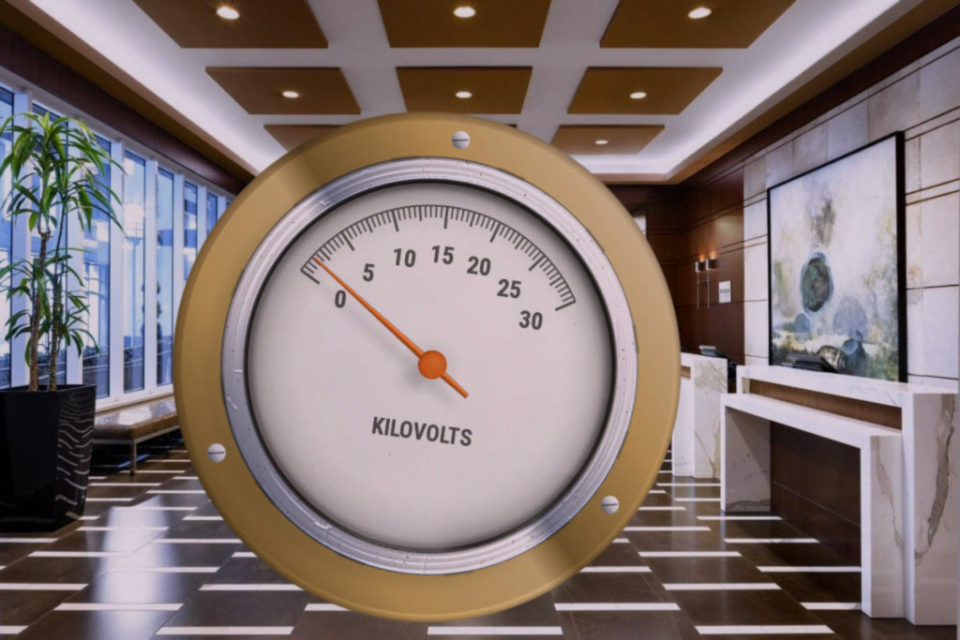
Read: {"value": 1.5, "unit": "kV"}
